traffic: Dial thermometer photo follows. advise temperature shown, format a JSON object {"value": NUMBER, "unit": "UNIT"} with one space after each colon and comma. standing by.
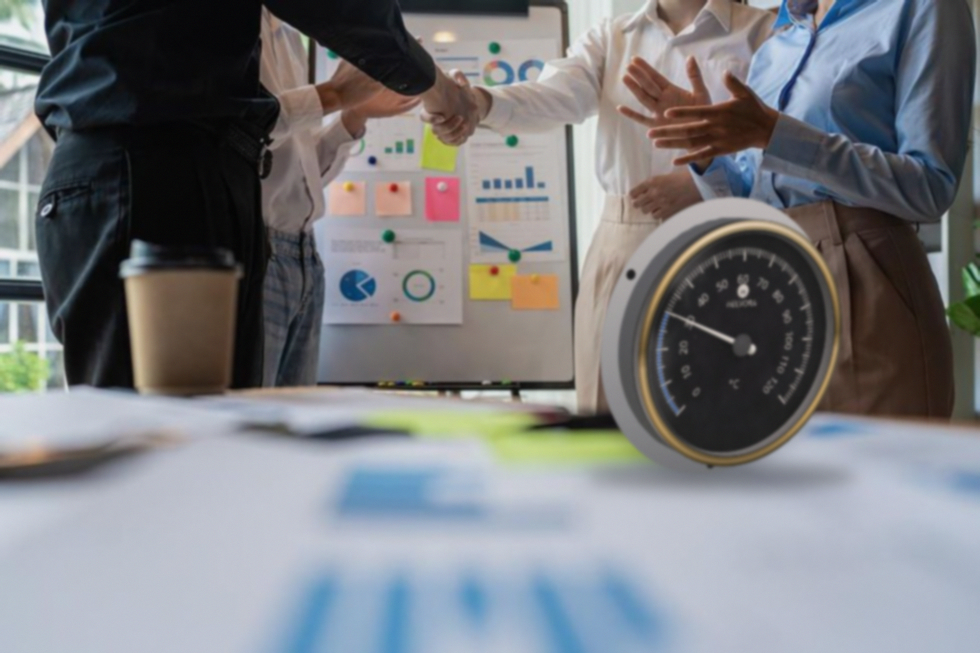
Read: {"value": 30, "unit": "°C"}
